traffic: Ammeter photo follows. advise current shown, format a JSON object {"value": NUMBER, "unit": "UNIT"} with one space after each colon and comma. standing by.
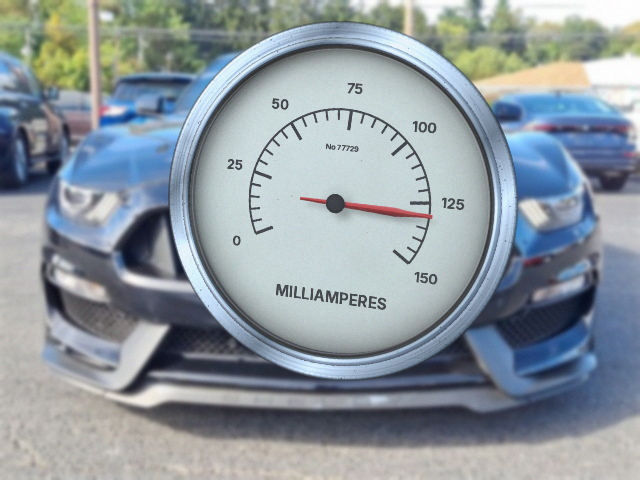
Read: {"value": 130, "unit": "mA"}
